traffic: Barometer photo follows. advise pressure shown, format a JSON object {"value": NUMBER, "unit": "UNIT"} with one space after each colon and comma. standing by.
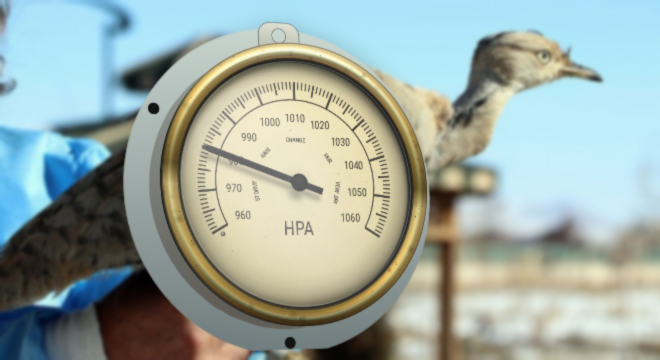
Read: {"value": 980, "unit": "hPa"}
